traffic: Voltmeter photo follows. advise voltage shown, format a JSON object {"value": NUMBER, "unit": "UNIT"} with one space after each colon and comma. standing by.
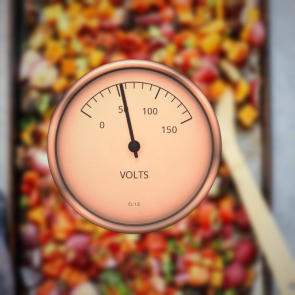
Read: {"value": 55, "unit": "V"}
